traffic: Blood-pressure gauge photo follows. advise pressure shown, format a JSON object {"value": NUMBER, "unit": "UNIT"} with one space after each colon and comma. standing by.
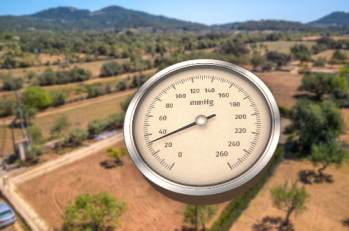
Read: {"value": 30, "unit": "mmHg"}
